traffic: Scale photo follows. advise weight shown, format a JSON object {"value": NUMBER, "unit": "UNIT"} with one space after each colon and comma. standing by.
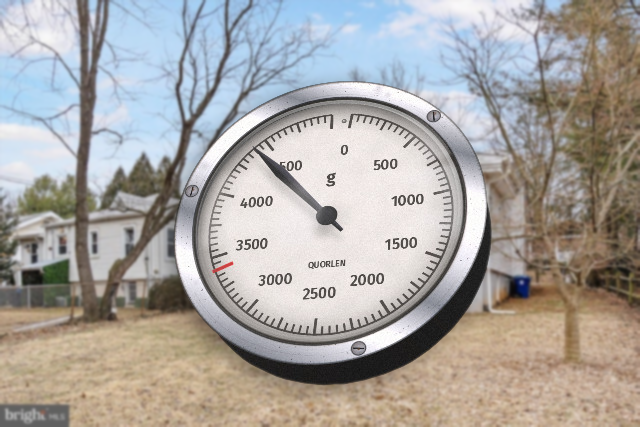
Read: {"value": 4400, "unit": "g"}
